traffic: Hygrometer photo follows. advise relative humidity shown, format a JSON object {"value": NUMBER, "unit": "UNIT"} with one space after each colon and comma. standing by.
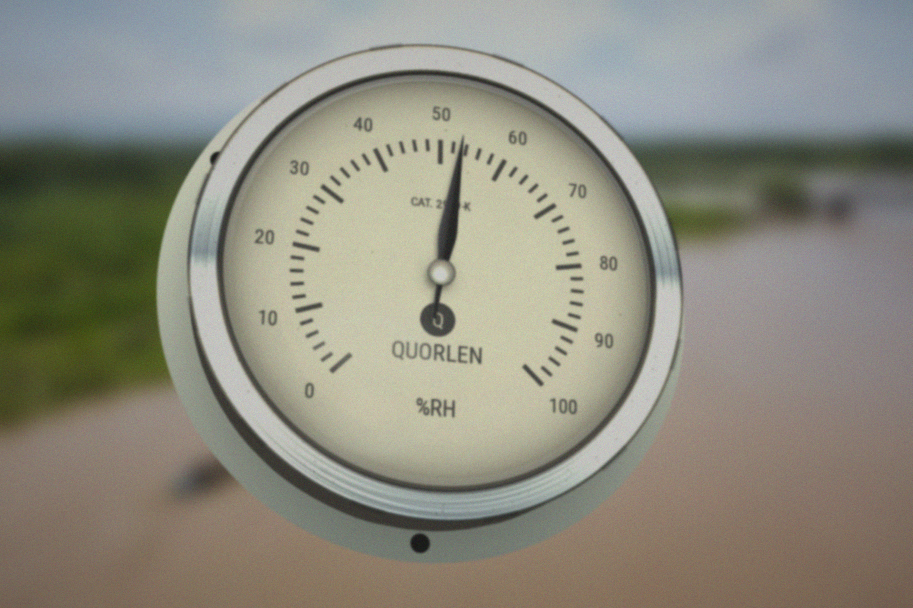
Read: {"value": 53, "unit": "%"}
